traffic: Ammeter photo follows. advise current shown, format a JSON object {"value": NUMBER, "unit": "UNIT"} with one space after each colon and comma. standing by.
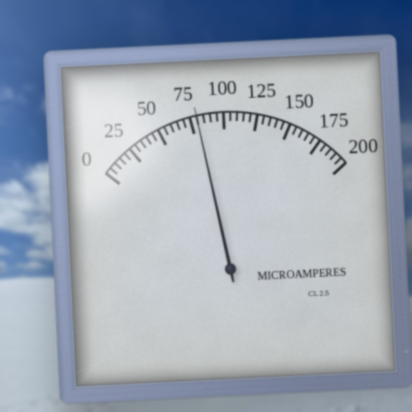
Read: {"value": 80, "unit": "µA"}
